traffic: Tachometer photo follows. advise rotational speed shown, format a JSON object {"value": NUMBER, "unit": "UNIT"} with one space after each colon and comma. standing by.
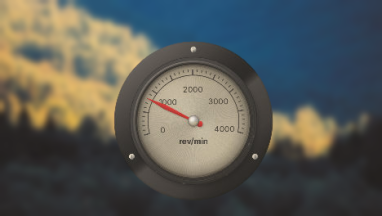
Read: {"value": 800, "unit": "rpm"}
